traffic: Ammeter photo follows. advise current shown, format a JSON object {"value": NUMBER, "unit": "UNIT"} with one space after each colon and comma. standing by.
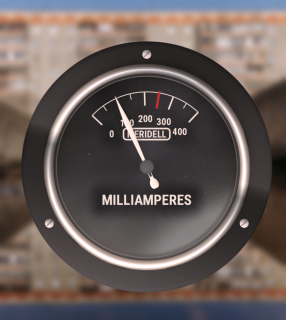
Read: {"value": 100, "unit": "mA"}
